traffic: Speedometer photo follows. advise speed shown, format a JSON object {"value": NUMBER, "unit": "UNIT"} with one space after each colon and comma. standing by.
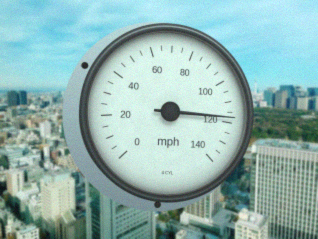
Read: {"value": 117.5, "unit": "mph"}
